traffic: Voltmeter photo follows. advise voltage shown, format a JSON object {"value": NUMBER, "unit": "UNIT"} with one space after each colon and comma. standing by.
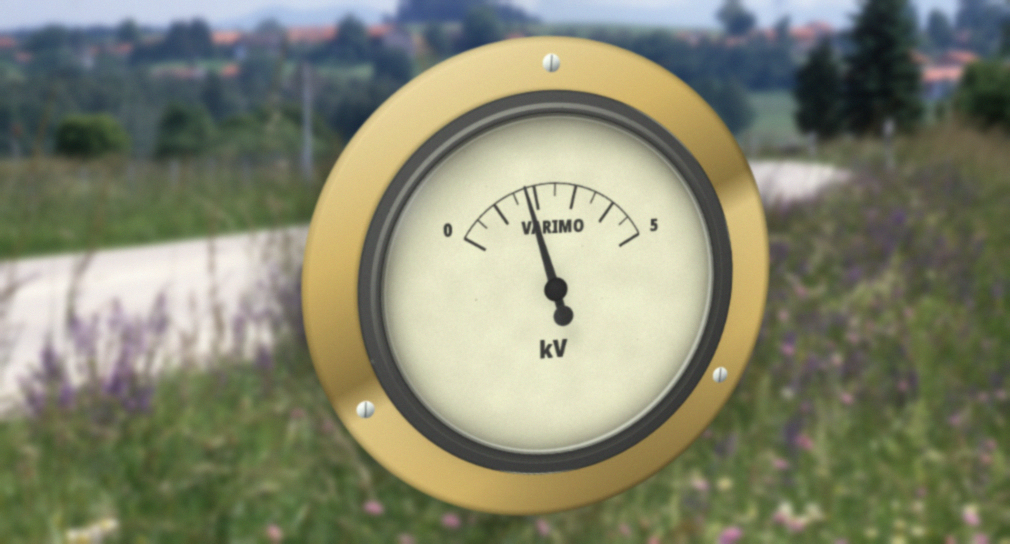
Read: {"value": 1.75, "unit": "kV"}
